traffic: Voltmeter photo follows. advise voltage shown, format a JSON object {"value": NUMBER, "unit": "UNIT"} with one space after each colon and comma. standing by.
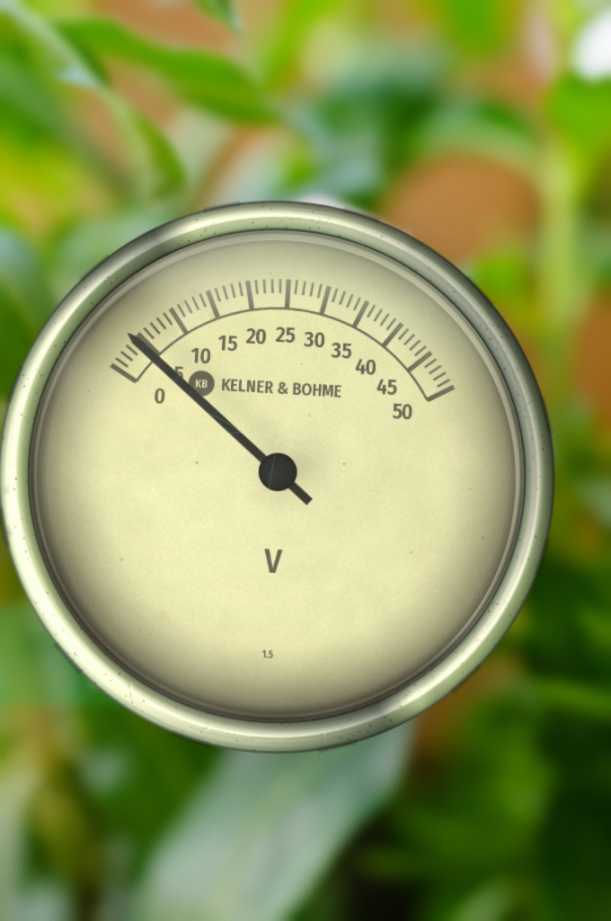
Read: {"value": 4, "unit": "V"}
